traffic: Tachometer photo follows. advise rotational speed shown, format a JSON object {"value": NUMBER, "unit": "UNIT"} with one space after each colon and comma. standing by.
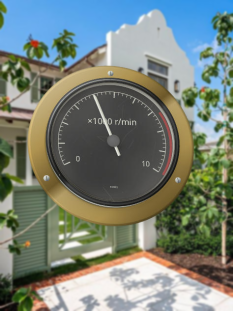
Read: {"value": 4000, "unit": "rpm"}
